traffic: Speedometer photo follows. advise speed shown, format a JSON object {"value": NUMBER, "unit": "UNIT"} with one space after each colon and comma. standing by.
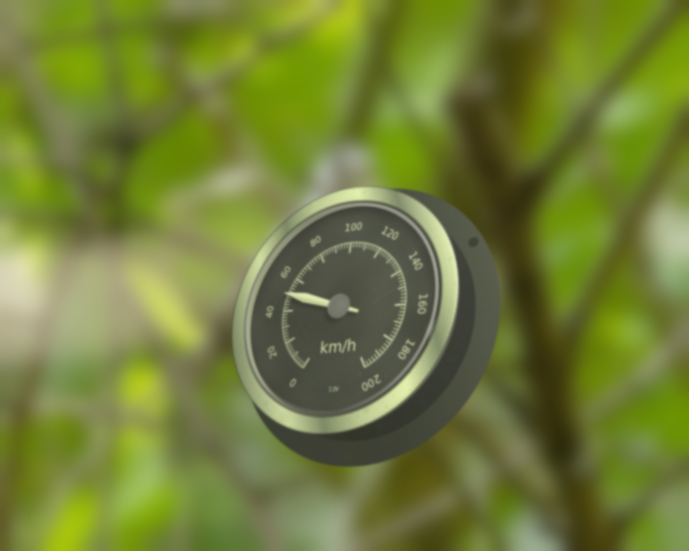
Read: {"value": 50, "unit": "km/h"}
